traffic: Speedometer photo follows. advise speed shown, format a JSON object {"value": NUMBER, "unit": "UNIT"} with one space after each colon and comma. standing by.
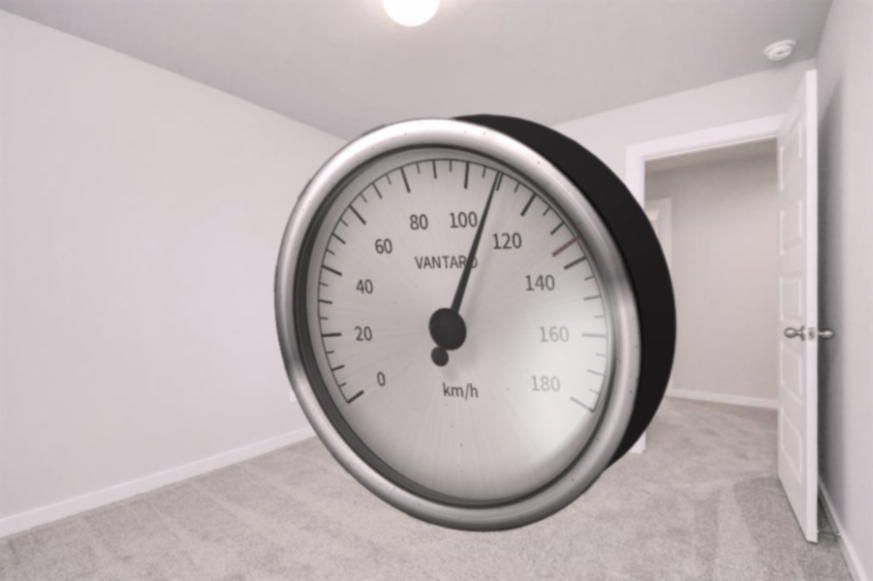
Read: {"value": 110, "unit": "km/h"}
